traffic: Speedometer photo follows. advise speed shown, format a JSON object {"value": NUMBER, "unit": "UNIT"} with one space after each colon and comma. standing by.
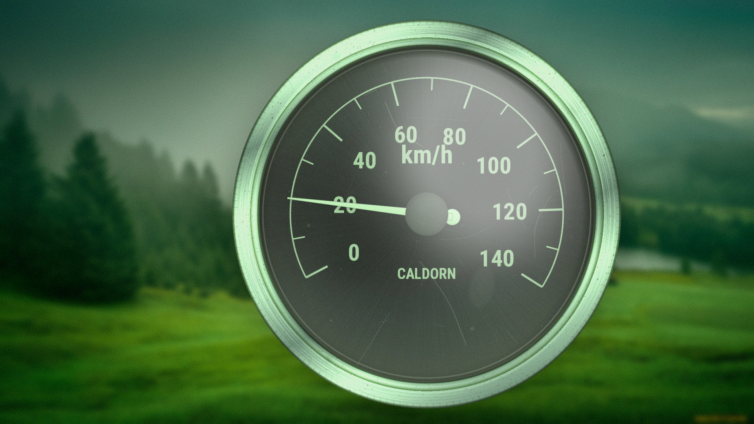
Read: {"value": 20, "unit": "km/h"}
